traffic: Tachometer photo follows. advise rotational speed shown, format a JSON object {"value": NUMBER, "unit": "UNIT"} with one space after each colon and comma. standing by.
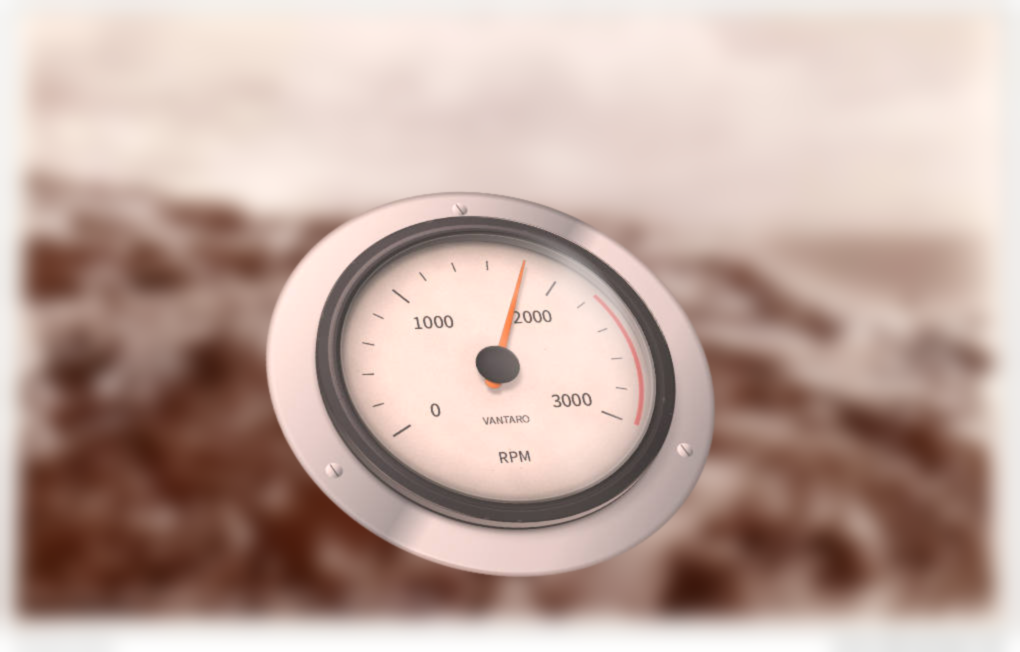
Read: {"value": 1800, "unit": "rpm"}
